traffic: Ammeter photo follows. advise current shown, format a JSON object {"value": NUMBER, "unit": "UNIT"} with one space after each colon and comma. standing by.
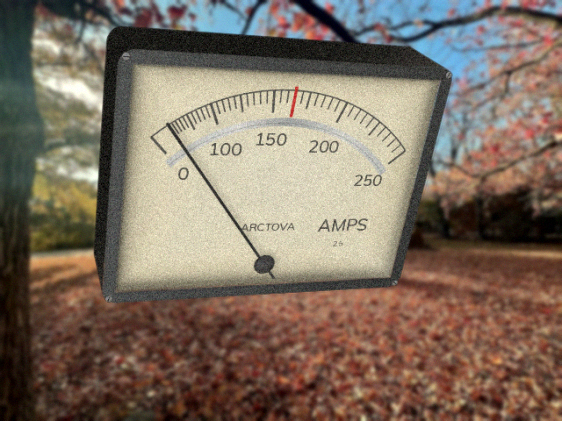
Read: {"value": 50, "unit": "A"}
